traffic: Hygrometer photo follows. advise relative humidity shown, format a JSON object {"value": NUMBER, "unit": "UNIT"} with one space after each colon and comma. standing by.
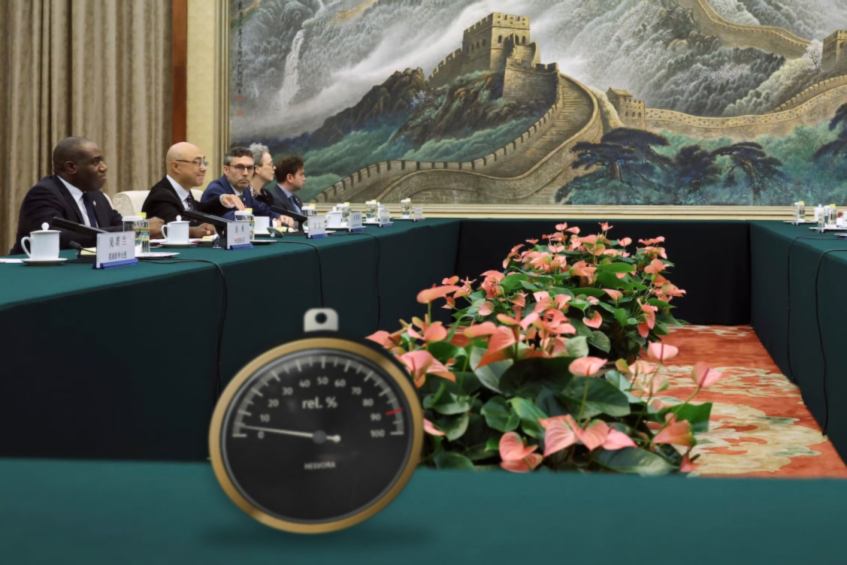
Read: {"value": 5, "unit": "%"}
